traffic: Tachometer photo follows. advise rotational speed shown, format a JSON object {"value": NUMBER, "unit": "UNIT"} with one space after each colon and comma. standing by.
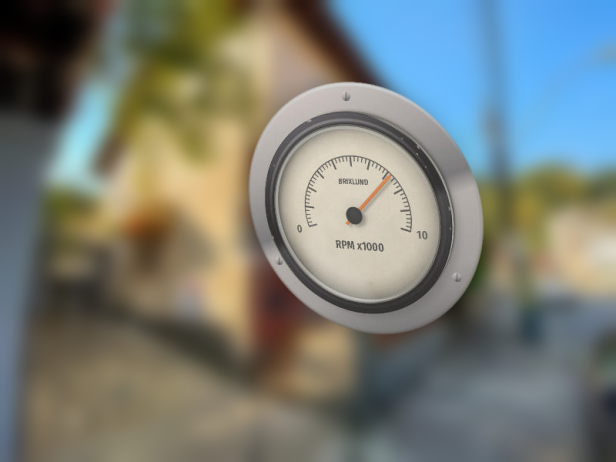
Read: {"value": 7200, "unit": "rpm"}
